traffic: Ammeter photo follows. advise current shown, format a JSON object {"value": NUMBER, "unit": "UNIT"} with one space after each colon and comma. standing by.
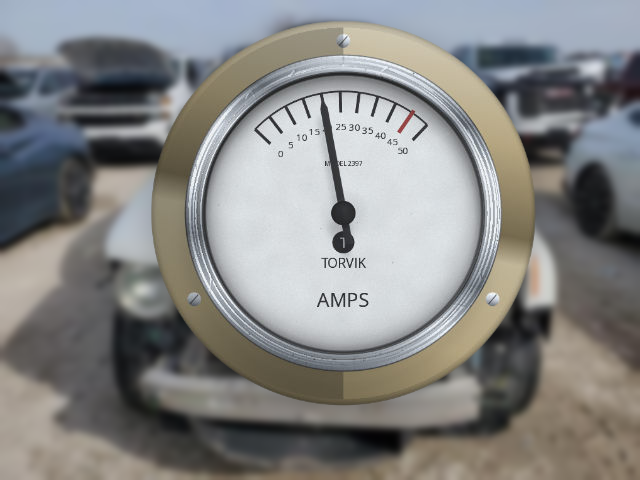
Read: {"value": 20, "unit": "A"}
